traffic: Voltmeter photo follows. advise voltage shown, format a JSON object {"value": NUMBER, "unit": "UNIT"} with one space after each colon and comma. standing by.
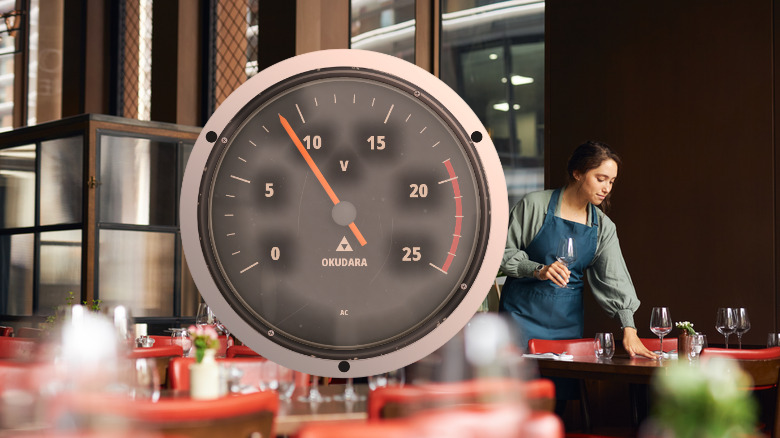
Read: {"value": 9, "unit": "V"}
